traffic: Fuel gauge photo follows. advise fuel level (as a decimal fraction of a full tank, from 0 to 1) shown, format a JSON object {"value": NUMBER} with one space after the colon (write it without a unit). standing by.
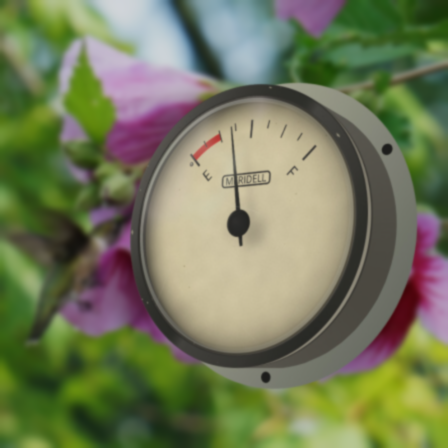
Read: {"value": 0.375}
